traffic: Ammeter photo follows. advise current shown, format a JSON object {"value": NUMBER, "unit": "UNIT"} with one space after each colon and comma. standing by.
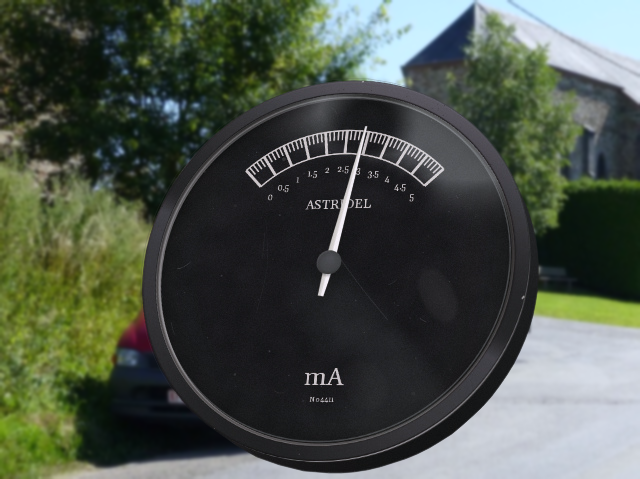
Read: {"value": 3, "unit": "mA"}
